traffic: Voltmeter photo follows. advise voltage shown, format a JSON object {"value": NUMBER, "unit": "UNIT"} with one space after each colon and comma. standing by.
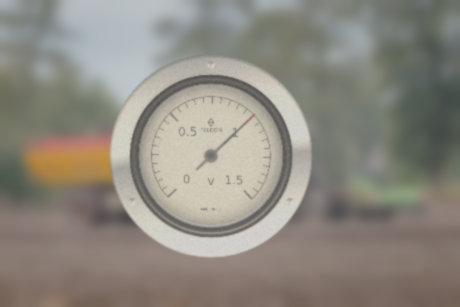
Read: {"value": 1, "unit": "V"}
